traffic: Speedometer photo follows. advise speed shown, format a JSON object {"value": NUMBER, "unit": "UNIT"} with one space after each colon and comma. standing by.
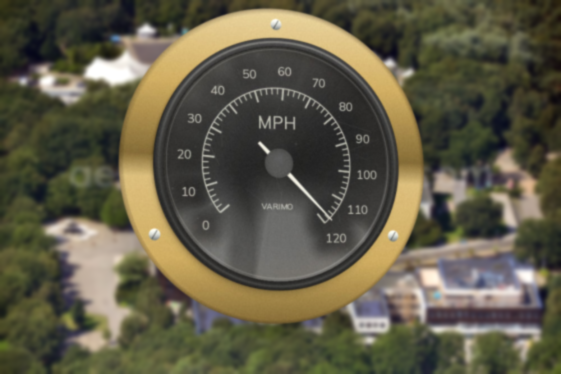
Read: {"value": 118, "unit": "mph"}
